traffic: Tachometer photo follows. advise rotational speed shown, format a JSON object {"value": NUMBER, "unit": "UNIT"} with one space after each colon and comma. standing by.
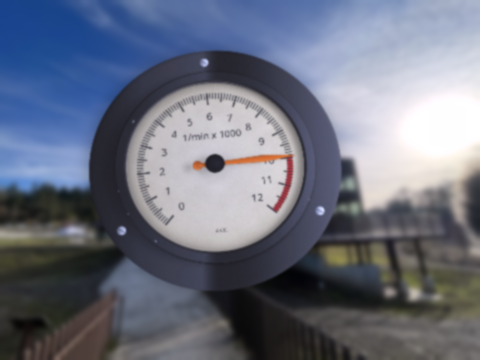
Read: {"value": 10000, "unit": "rpm"}
